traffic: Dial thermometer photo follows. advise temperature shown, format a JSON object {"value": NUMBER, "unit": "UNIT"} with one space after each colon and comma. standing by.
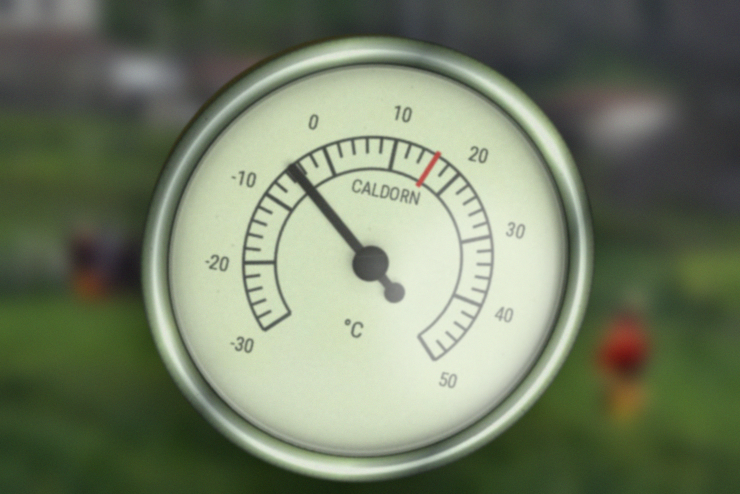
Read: {"value": -5, "unit": "°C"}
